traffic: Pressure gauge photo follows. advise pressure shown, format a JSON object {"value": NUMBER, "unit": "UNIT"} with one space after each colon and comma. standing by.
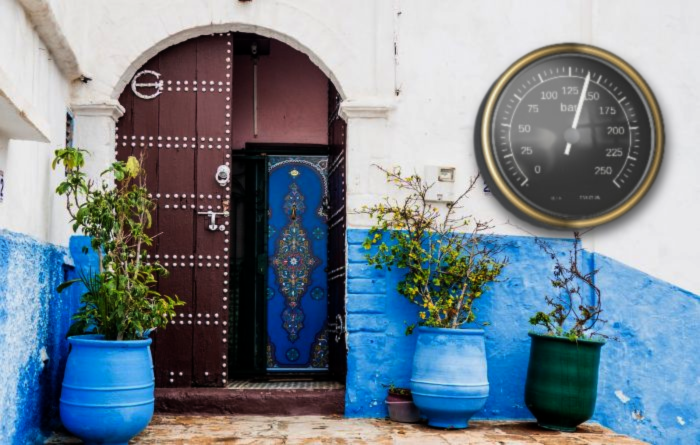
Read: {"value": 140, "unit": "bar"}
